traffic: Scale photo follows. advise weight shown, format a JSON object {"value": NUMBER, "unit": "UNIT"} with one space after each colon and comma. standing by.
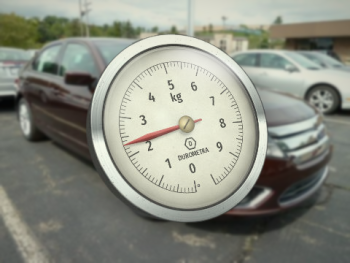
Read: {"value": 2.3, "unit": "kg"}
